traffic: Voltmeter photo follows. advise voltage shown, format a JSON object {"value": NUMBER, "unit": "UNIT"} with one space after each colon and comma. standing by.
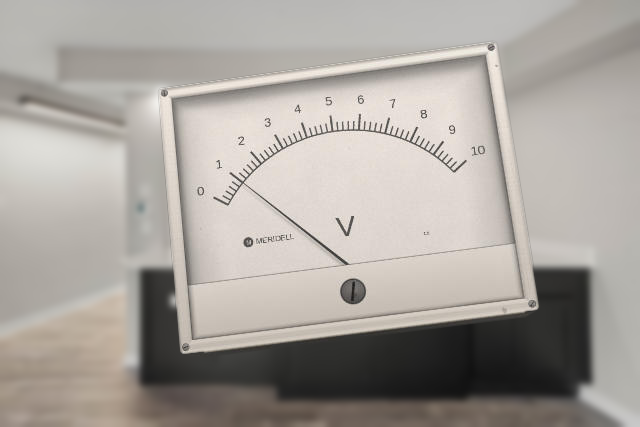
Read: {"value": 1, "unit": "V"}
